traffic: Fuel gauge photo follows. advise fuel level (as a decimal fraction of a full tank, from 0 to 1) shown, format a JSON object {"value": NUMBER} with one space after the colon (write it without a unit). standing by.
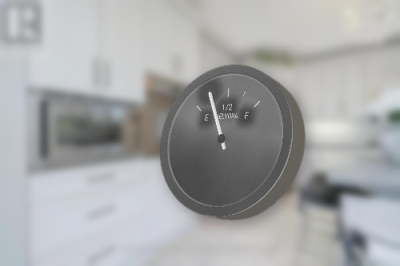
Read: {"value": 0.25}
